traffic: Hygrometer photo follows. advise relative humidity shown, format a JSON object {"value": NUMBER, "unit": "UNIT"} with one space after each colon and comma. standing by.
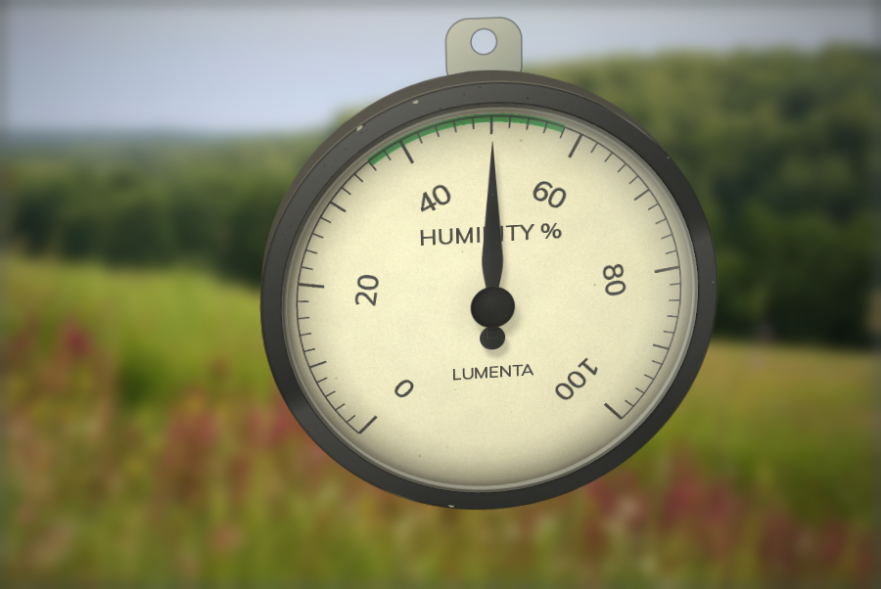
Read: {"value": 50, "unit": "%"}
